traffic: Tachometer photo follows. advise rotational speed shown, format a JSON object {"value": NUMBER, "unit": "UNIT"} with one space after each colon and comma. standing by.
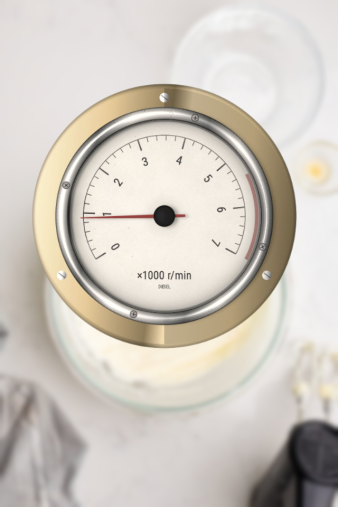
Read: {"value": 900, "unit": "rpm"}
